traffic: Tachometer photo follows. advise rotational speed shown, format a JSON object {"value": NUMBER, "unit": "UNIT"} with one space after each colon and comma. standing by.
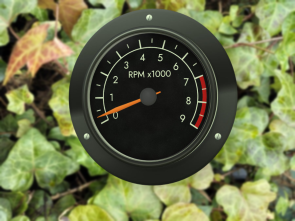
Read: {"value": 250, "unit": "rpm"}
